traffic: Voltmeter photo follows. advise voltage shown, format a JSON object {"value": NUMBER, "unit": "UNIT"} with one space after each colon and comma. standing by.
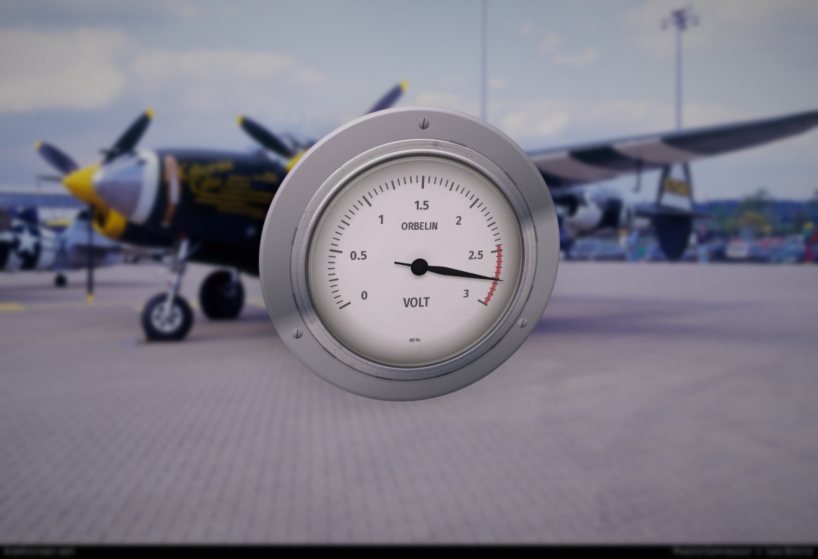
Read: {"value": 2.75, "unit": "V"}
